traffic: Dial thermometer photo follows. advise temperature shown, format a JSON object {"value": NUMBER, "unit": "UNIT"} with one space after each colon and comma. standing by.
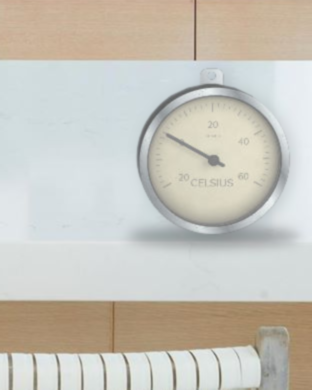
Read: {"value": 0, "unit": "°C"}
